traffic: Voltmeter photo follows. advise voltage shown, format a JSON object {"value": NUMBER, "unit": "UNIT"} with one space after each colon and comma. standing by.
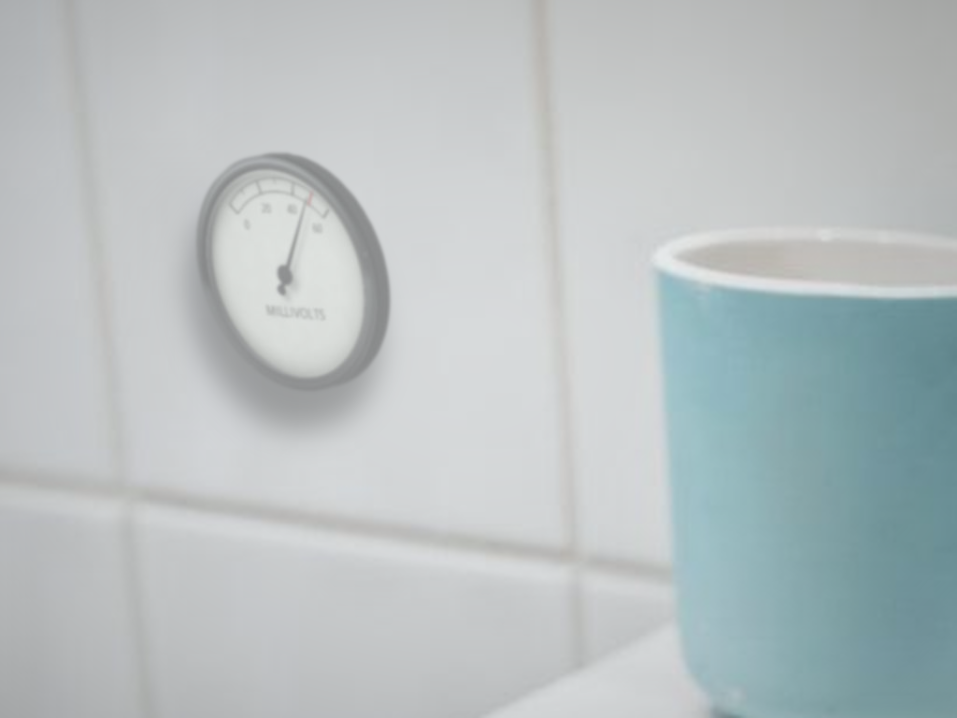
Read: {"value": 50, "unit": "mV"}
